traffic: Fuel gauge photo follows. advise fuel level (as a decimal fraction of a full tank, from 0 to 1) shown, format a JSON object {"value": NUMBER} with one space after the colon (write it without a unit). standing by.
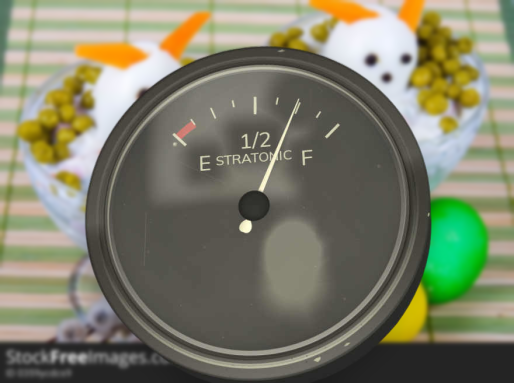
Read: {"value": 0.75}
